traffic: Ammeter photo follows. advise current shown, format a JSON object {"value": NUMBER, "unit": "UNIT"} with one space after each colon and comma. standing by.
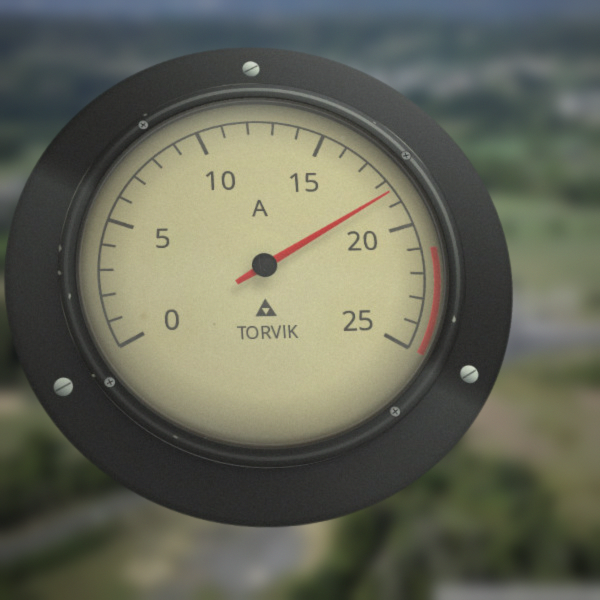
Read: {"value": 18.5, "unit": "A"}
